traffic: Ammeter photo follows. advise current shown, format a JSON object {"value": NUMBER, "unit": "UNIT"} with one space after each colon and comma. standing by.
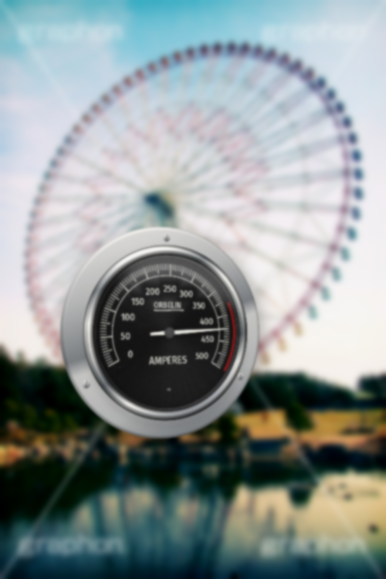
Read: {"value": 425, "unit": "A"}
